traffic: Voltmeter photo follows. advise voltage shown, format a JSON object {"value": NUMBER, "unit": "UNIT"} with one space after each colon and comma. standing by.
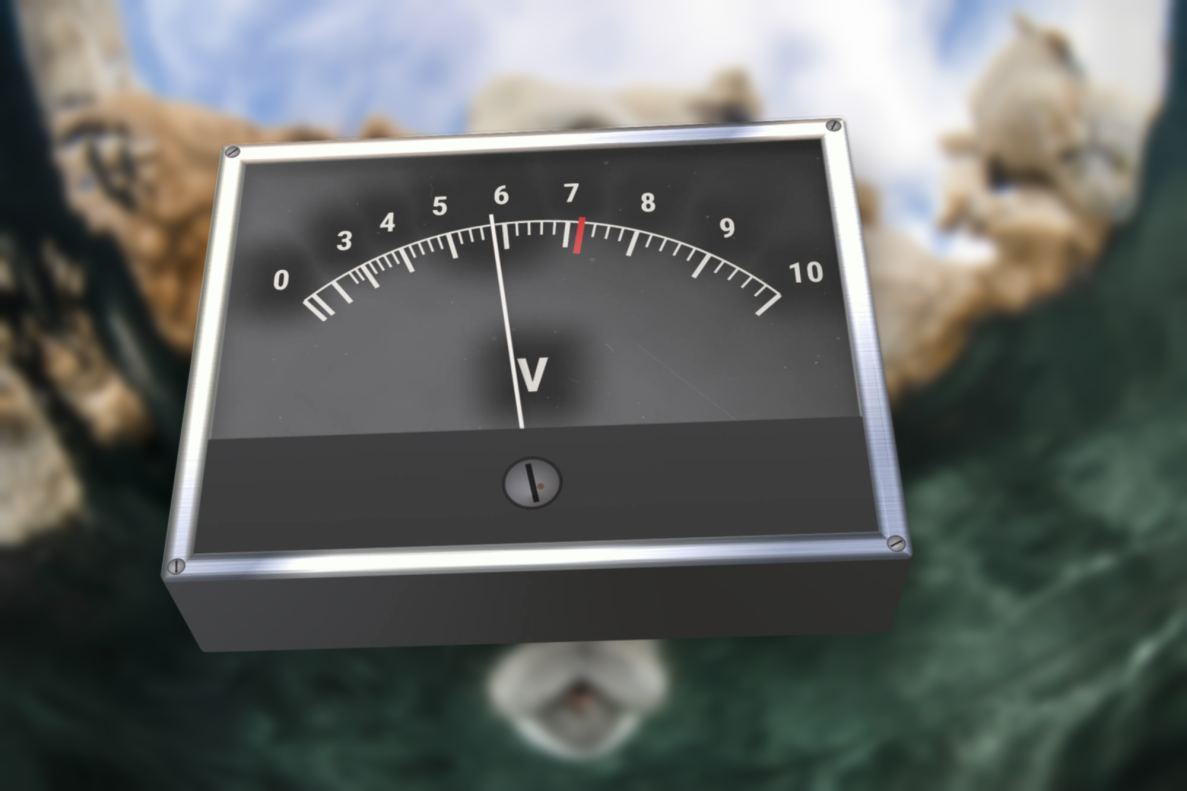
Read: {"value": 5.8, "unit": "V"}
